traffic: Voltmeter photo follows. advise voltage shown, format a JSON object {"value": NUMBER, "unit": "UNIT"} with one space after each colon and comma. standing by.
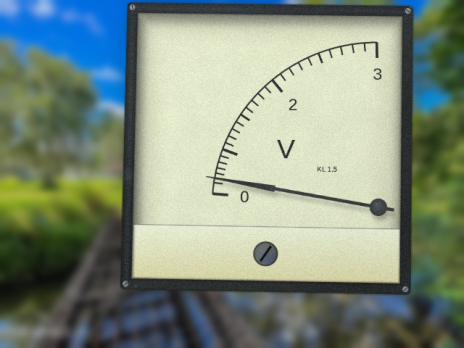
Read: {"value": 0.5, "unit": "V"}
